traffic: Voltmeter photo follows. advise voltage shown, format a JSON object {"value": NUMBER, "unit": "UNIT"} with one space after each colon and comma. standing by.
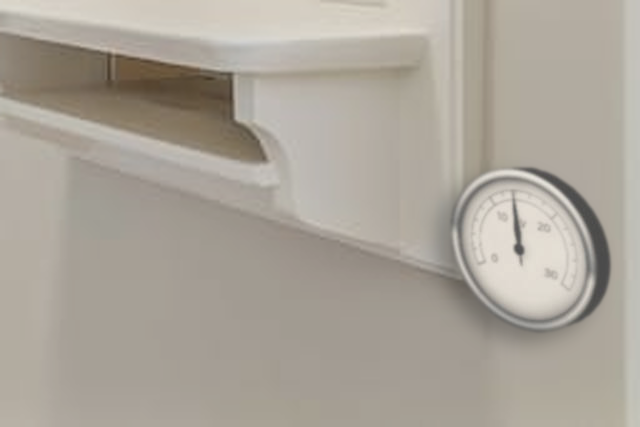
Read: {"value": 14, "unit": "V"}
